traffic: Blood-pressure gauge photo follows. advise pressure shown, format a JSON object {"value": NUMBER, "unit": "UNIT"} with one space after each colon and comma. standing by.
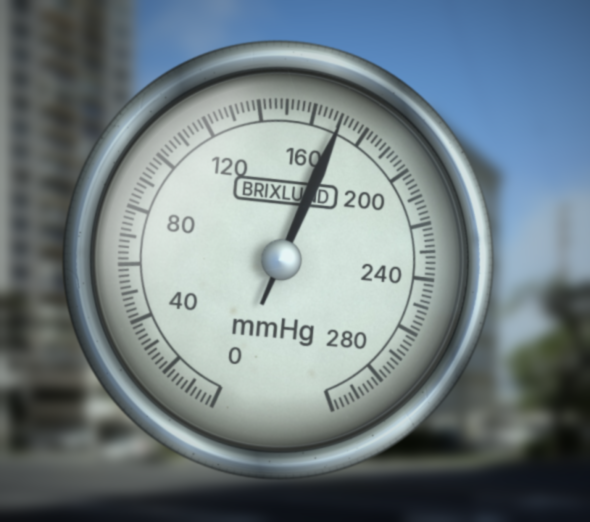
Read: {"value": 170, "unit": "mmHg"}
